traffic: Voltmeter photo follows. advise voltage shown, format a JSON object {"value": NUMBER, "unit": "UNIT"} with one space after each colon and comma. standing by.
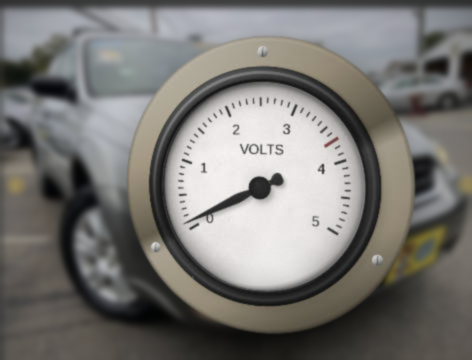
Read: {"value": 0.1, "unit": "V"}
